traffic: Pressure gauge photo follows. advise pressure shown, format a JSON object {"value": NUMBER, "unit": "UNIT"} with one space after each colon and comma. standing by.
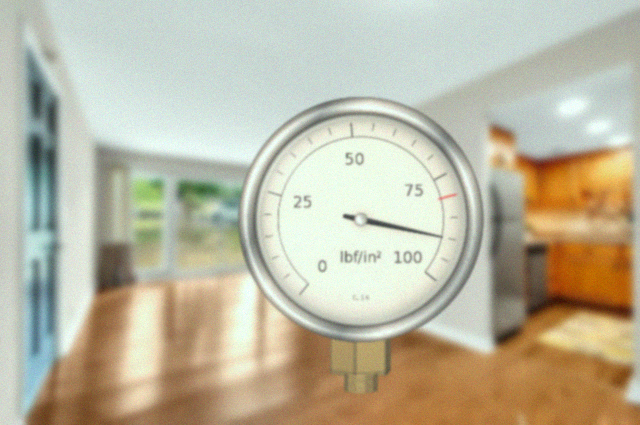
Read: {"value": 90, "unit": "psi"}
